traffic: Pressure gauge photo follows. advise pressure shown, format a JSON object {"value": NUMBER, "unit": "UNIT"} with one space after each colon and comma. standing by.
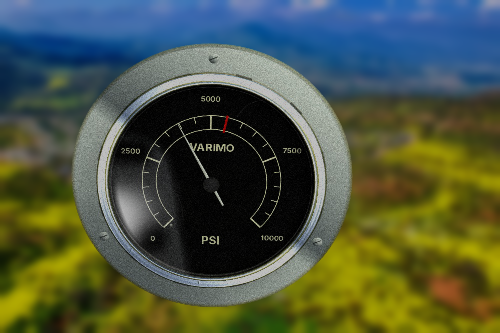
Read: {"value": 4000, "unit": "psi"}
